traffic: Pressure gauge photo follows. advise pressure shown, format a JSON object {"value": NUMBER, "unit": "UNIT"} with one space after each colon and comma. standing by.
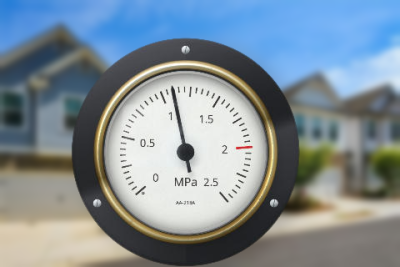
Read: {"value": 1.1, "unit": "MPa"}
